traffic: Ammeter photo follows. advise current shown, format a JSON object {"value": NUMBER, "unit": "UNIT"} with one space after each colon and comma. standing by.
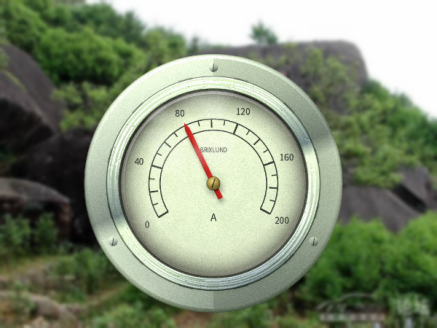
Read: {"value": 80, "unit": "A"}
